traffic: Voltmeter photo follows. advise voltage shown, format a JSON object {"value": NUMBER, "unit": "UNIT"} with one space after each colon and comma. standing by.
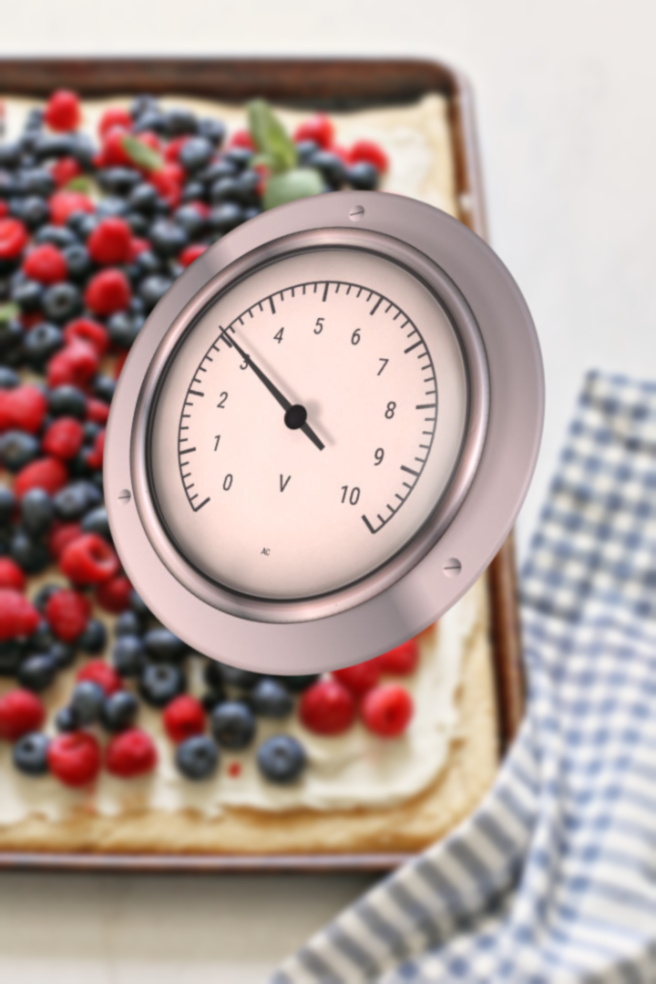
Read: {"value": 3.1, "unit": "V"}
